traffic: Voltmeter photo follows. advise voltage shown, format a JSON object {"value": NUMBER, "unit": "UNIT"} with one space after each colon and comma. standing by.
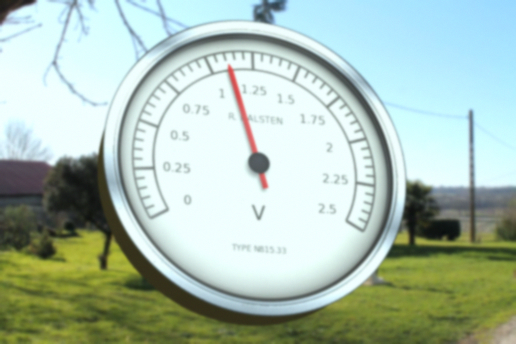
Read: {"value": 1.1, "unit": "V"}
